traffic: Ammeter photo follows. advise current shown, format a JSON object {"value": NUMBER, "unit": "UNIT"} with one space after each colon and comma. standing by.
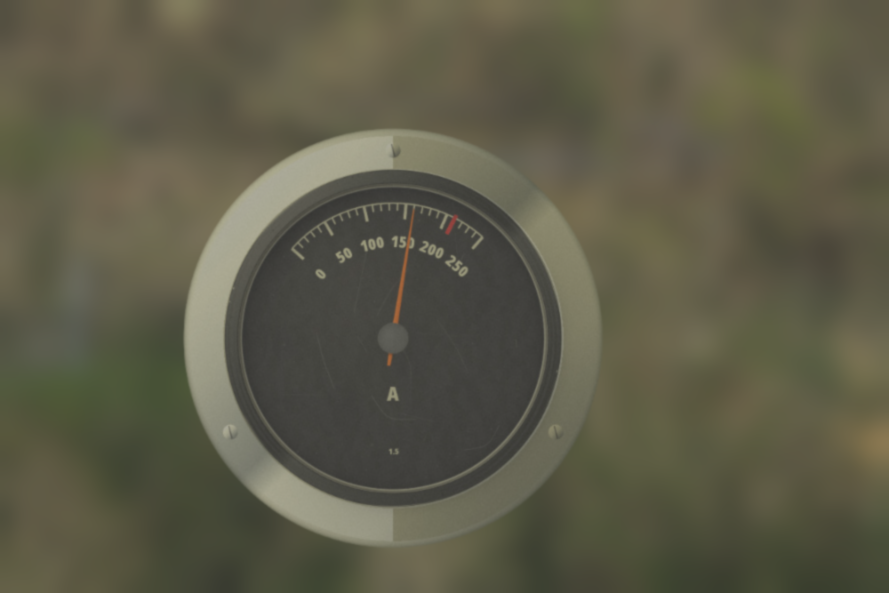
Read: {"value": 160, "unit": "A"}
